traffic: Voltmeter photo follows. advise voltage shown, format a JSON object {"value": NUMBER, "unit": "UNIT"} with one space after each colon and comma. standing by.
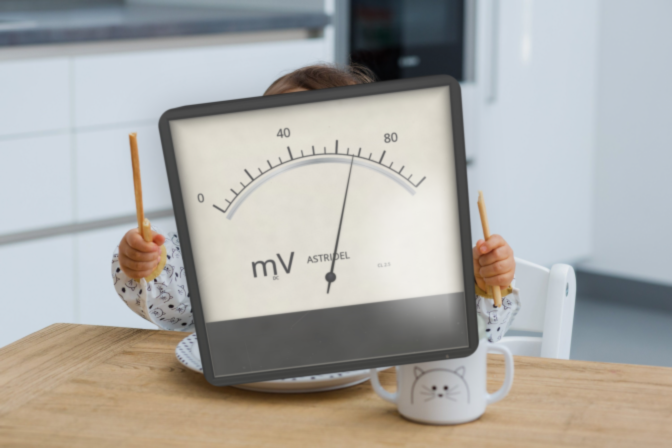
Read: {"value": 67.5, "unit": "mV"}
